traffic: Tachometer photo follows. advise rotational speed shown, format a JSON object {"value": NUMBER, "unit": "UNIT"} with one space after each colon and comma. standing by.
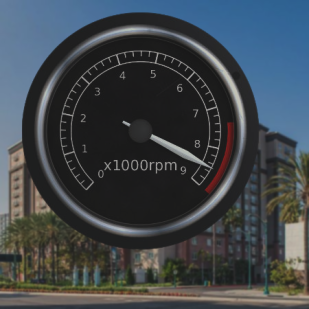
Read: {"value": 8500, "unit": "rpm"}
